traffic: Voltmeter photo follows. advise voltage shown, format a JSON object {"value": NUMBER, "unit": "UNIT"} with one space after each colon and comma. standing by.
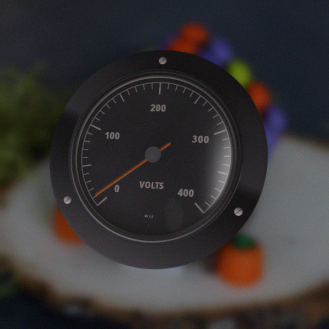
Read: {"value": 10, "unit": "V"}
